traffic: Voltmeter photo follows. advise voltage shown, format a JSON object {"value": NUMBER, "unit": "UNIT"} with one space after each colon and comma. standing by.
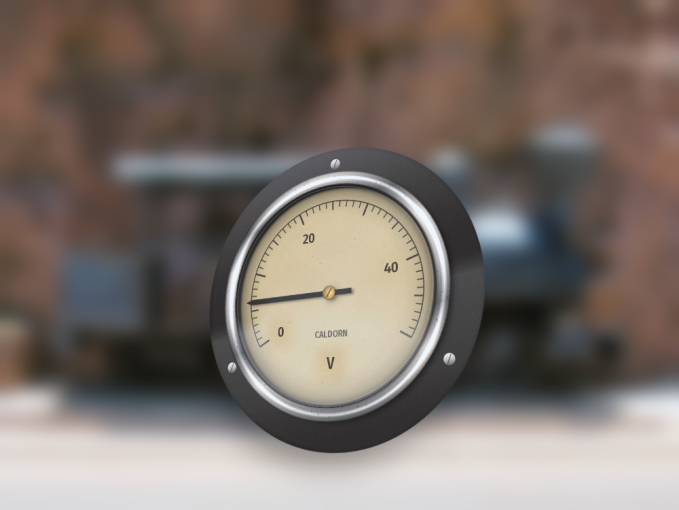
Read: {"value": 6, "unit": "V"}
